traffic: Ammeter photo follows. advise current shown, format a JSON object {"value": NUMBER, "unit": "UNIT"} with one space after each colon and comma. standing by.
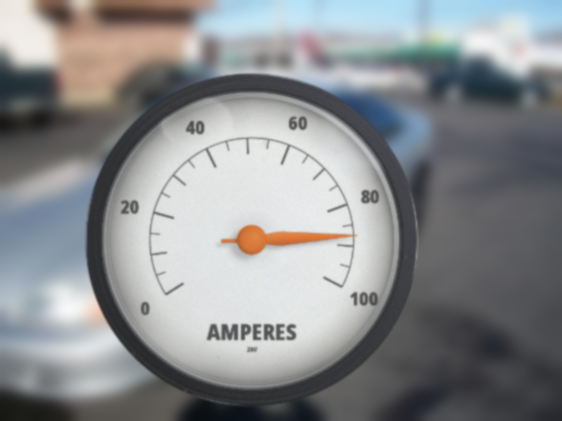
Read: {"value": 87.5, "unit": "A"}
